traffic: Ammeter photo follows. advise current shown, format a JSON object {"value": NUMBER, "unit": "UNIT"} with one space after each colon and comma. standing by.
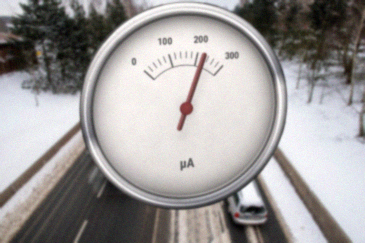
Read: {"value": 220, "unit": "µA"}
